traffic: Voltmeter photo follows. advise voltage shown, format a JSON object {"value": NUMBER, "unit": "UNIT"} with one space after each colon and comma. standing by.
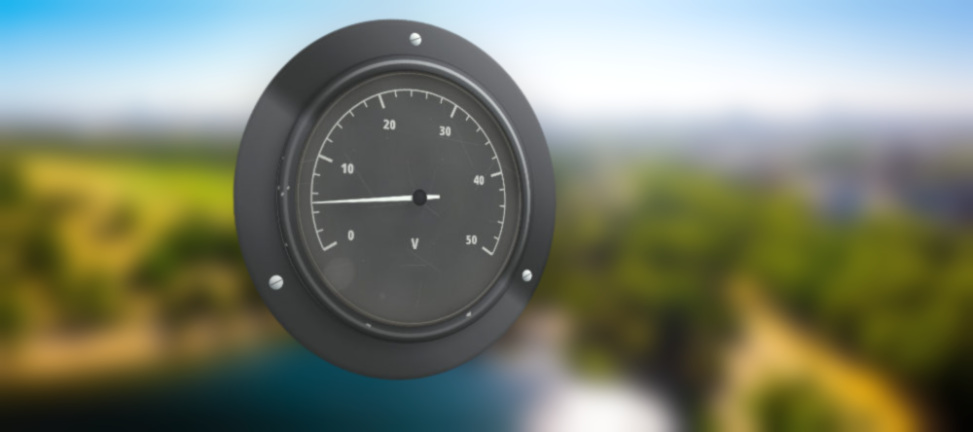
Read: {"value": 5, "unit": "V"}
